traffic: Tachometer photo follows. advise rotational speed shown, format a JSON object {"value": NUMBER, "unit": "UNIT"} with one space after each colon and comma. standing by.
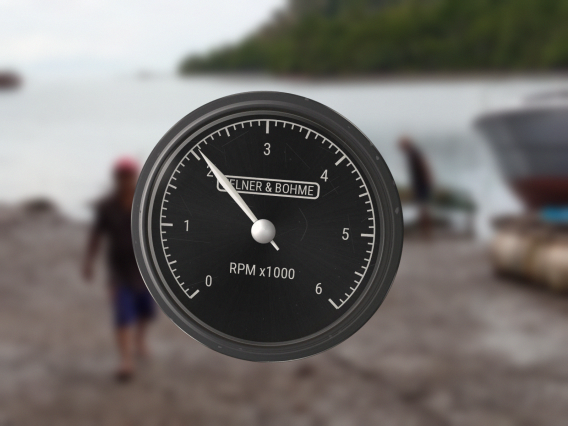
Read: {"value": 2100, "unit": "rpm"}
